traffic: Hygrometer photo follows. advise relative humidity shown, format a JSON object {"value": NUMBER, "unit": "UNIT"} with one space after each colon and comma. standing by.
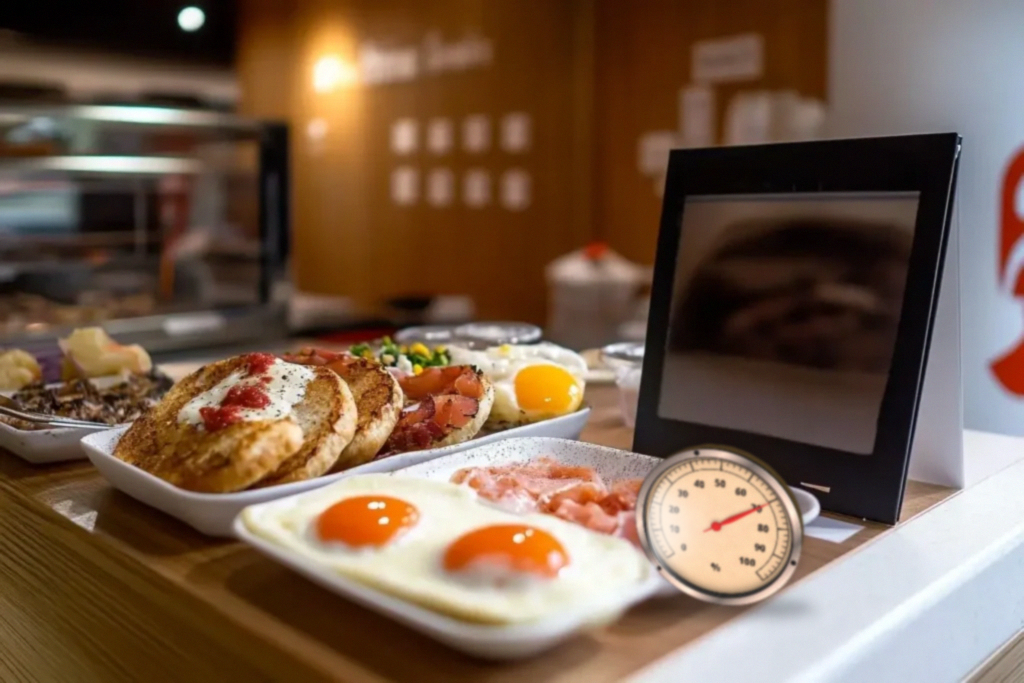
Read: {"value": 70, "unit": "%"}
